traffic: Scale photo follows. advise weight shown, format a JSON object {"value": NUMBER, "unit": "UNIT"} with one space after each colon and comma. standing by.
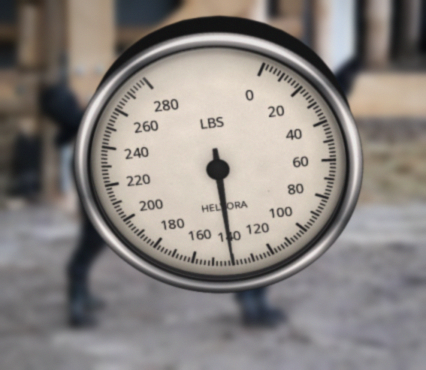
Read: {"value": 140, "unit": "lb"}
